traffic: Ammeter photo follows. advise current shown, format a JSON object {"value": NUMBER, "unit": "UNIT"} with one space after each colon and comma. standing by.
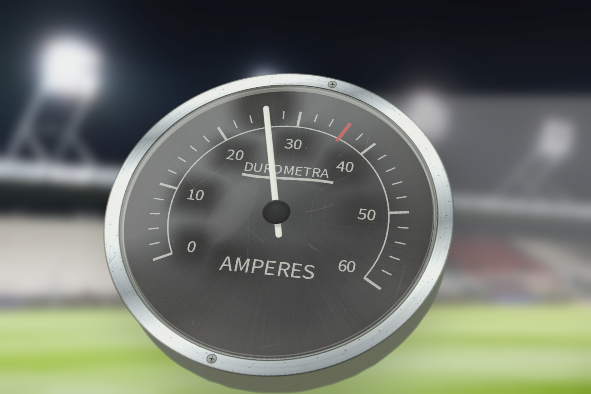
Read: {"value": 26, "unit": "A"}
